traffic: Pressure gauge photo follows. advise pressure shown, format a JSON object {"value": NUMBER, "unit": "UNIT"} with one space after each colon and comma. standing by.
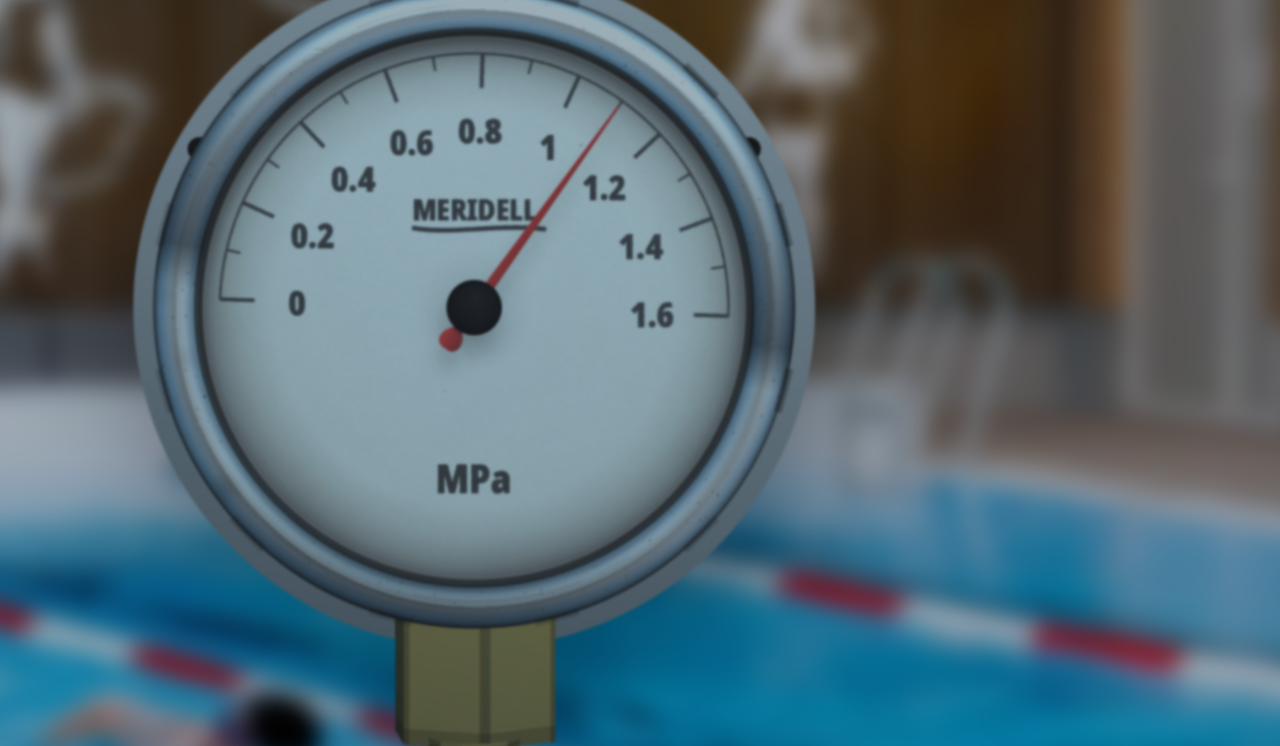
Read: {"value": 1.1, "unit": "MPa"}
